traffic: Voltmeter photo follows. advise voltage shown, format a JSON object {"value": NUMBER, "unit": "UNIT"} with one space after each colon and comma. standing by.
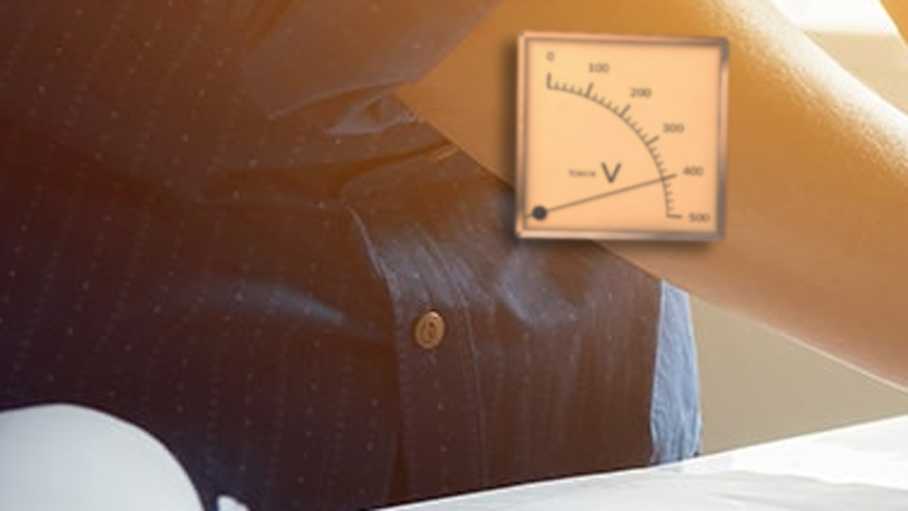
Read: {"value": 400, "unit": "V"}
